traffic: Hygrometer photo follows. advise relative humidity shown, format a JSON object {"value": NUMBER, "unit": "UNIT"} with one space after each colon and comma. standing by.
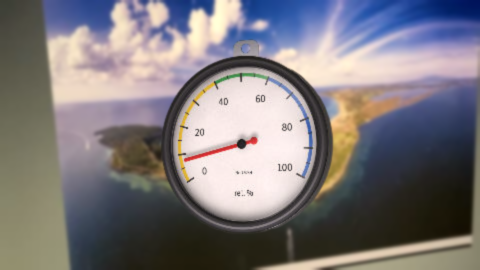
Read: {"value": 7.5, "unit": "%"}
